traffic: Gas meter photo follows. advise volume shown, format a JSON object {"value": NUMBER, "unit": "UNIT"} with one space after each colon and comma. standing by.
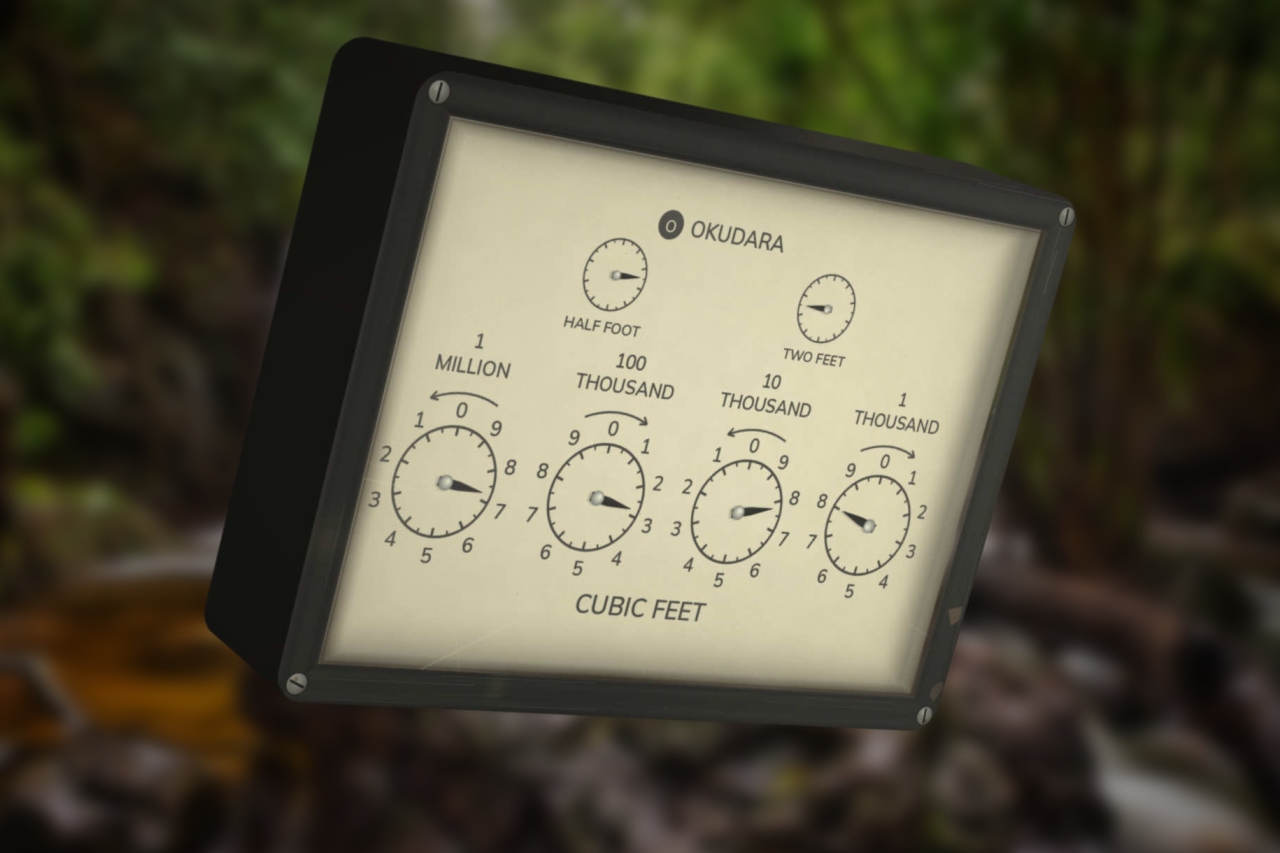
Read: {"value": 727800, "unit": "ft³"}
